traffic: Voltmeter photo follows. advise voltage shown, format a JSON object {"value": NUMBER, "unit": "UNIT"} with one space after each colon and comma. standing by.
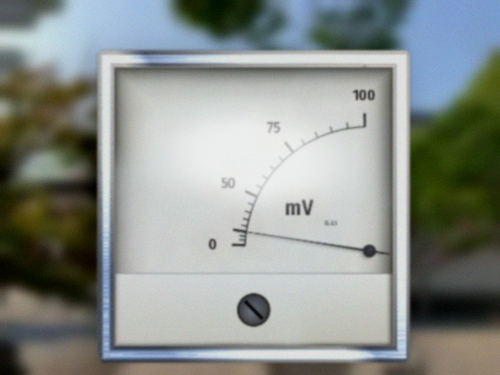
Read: {"value": 25, "unit": "mV"}
